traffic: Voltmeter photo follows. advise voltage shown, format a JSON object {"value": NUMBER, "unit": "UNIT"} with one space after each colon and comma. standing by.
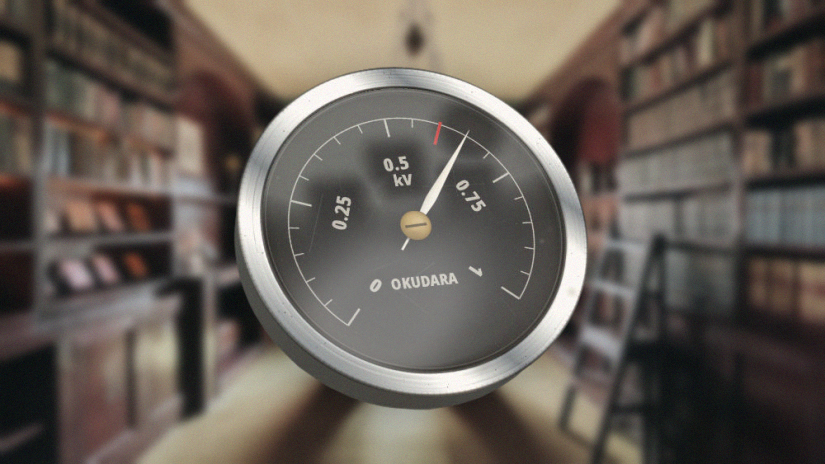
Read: {"value": 0.65, "unit": "kV"}
